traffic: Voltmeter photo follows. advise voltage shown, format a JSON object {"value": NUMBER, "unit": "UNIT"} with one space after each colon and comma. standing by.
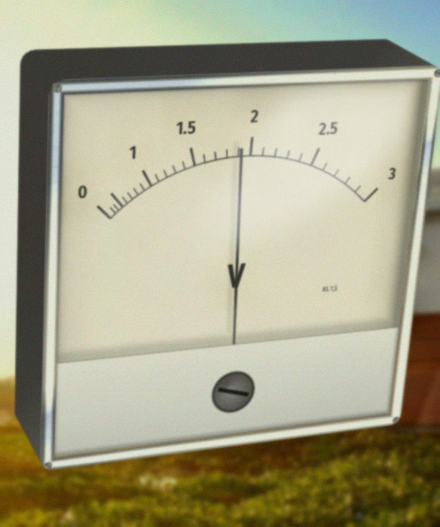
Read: {"value": 1.9, "unit": "V"}
